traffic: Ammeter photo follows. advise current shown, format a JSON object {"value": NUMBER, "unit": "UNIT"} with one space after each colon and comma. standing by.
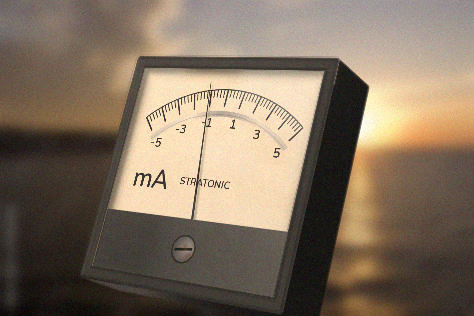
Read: {"value": -1, "unit": "mA"}
